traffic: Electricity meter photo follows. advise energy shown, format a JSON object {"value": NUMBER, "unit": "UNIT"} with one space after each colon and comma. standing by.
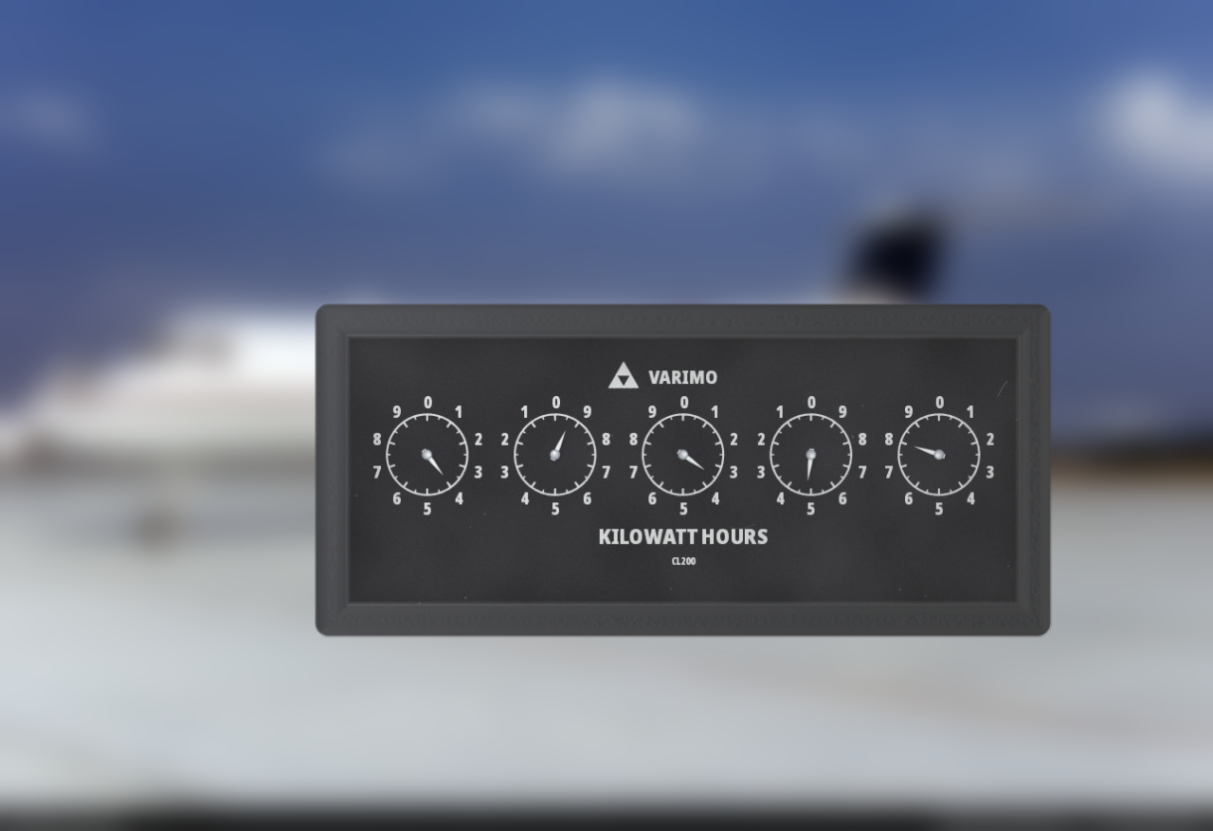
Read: {"value": 39348, "unit": "kWh"}
